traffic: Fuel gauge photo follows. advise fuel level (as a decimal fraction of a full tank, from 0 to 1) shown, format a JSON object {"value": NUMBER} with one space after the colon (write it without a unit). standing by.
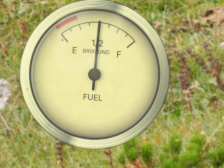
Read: {"value": 0.5}
